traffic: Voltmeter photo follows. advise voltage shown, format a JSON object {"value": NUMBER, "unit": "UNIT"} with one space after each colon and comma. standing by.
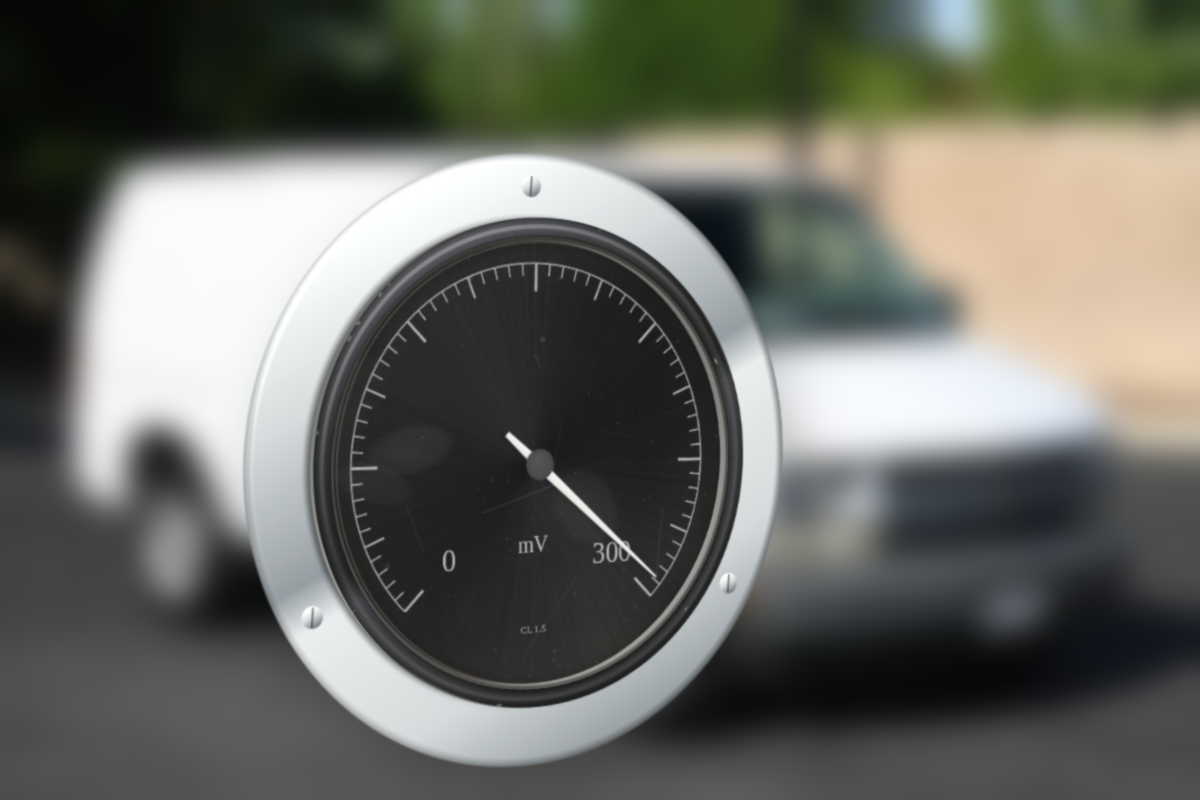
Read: {"value": 295, "unit": "mV"}
